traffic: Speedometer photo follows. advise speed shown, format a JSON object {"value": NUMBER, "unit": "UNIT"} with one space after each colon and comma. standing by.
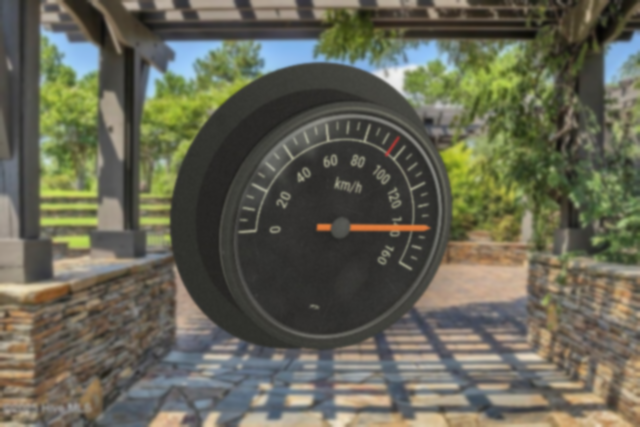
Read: {"value": 140, "unit": "km/h"}
